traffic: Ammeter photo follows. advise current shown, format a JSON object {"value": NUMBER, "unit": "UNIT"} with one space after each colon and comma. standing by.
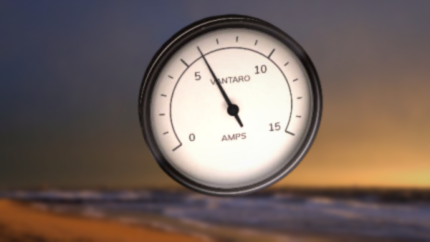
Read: {"value": 6, "unit": "A"}
